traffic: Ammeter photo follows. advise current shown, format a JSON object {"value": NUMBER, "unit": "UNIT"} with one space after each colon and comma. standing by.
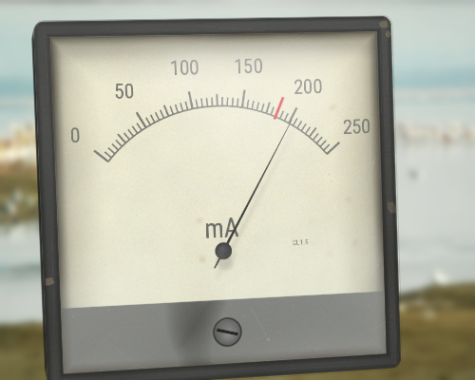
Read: {"value": 200, "unit": "mA"}
